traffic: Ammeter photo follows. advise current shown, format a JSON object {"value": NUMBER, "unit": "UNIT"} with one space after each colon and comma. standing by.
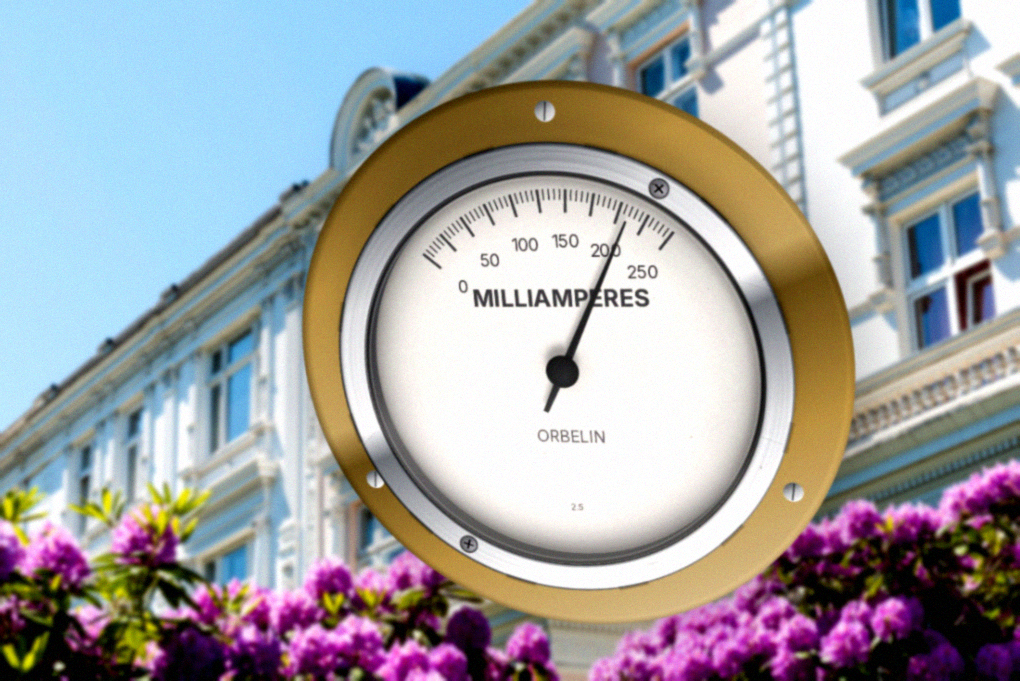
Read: {"value": 210, "unit": "mA"}
